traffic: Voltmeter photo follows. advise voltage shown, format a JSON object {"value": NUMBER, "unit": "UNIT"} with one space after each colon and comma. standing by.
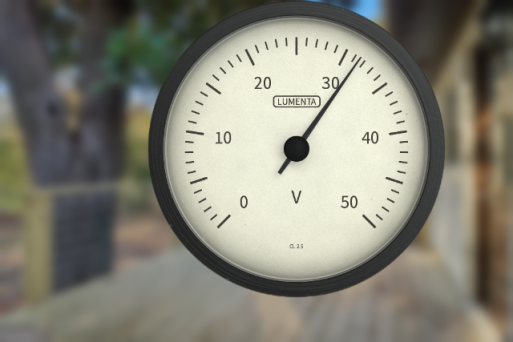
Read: {"value": 31.5, "unit": "V"}
